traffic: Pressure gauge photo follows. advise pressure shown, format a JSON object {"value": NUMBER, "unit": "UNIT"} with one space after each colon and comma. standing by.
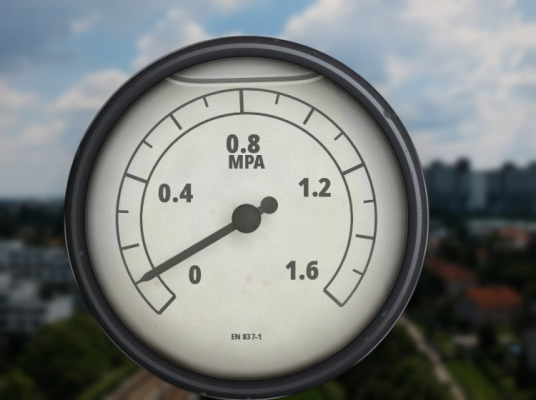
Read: {"value": 0.1, "unit": "MPa"}
